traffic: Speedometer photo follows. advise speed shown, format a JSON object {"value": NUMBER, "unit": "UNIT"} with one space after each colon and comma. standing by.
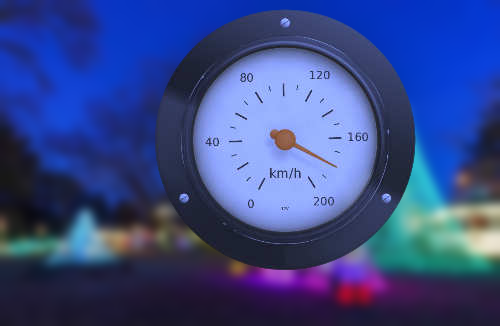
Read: {"value": 180, "unit": "km/h"}
